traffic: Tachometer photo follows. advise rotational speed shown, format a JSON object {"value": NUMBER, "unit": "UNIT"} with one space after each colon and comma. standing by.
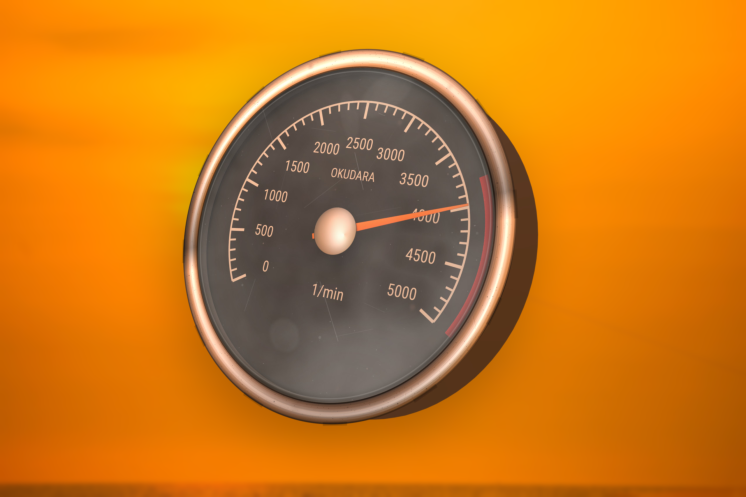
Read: {"value": 4000, "unit": "rpm"}
